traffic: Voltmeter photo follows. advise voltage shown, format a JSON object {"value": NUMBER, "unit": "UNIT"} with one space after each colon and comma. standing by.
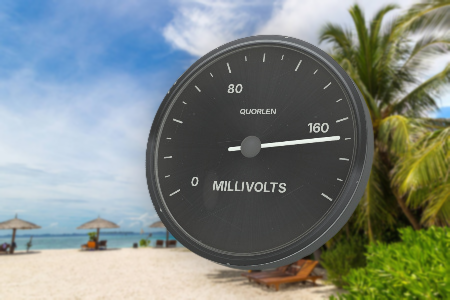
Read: {"value": 170, "unit": "mV"}
